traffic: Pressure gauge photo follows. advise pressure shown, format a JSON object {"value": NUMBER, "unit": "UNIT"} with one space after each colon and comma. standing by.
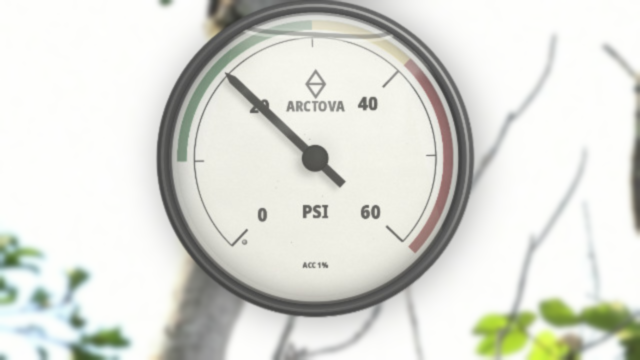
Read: {"value": 20, "unit": "psi"}
